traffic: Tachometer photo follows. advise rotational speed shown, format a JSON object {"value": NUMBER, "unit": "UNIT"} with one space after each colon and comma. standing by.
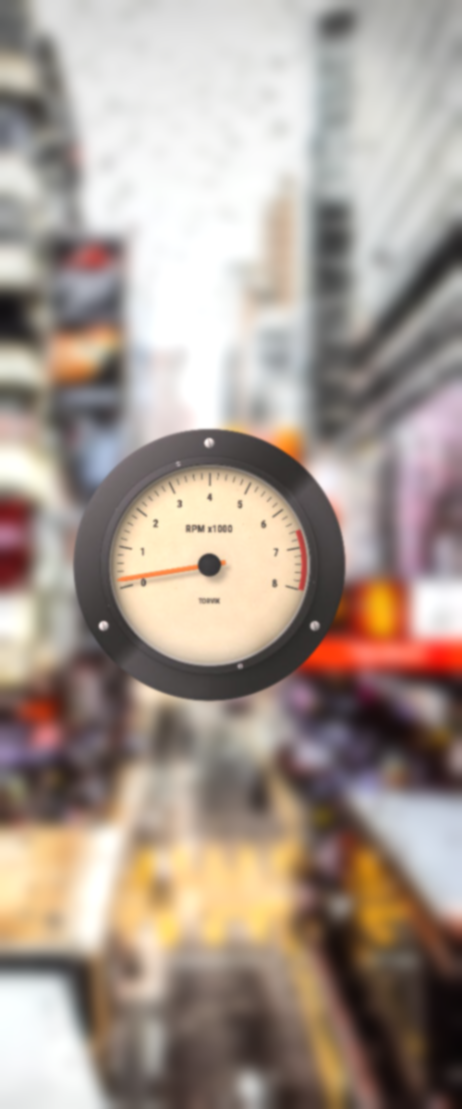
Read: {"value": 200, "unit": "rpm"}
